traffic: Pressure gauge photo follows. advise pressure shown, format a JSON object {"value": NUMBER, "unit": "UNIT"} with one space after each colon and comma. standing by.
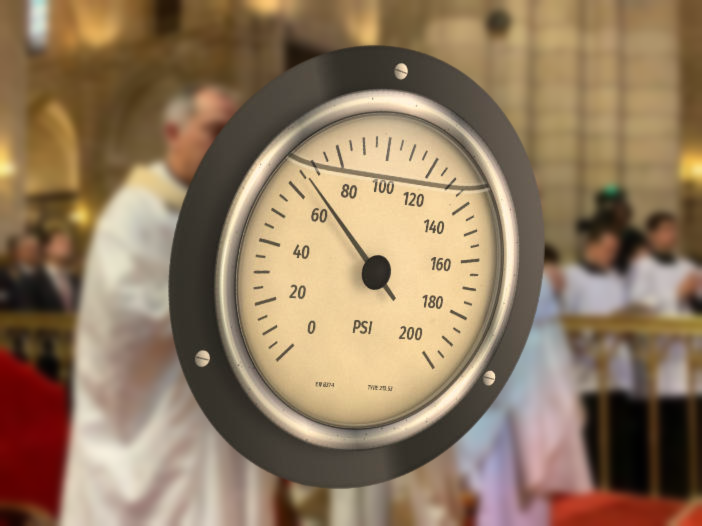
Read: {"value": 65, "unit": "psi"}
